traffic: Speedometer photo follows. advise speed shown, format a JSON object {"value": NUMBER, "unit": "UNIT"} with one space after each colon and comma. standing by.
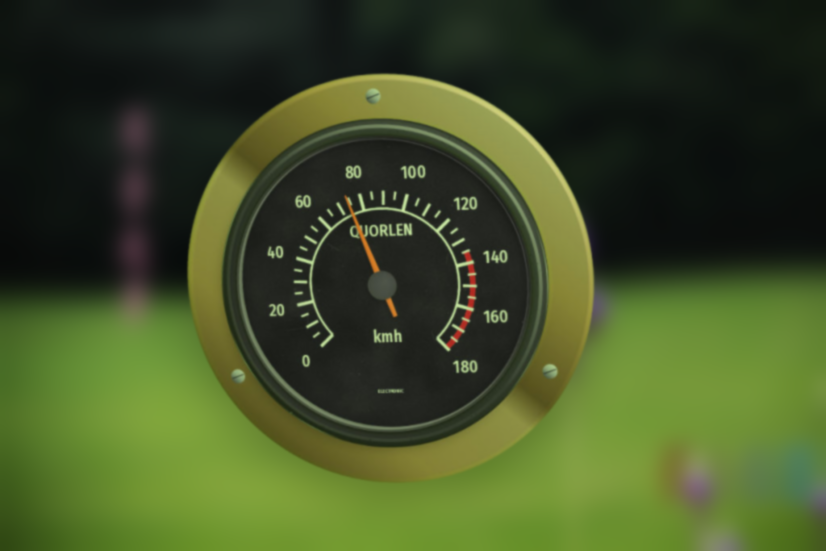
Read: {"value": 75, "unit": "km/h"}
